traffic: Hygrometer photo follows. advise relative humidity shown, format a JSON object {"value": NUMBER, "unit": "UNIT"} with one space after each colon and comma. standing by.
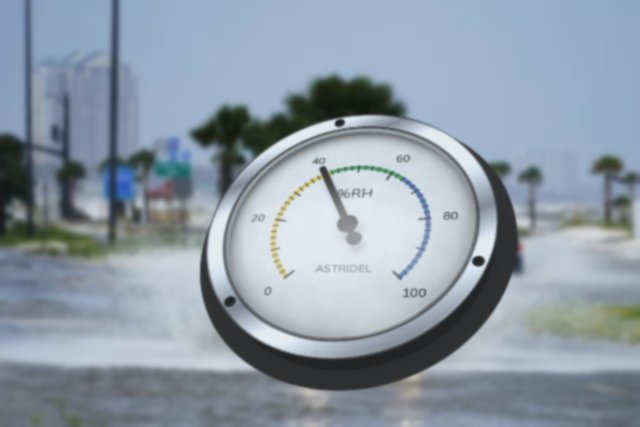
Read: {"value": 40, "unit": "%"}
